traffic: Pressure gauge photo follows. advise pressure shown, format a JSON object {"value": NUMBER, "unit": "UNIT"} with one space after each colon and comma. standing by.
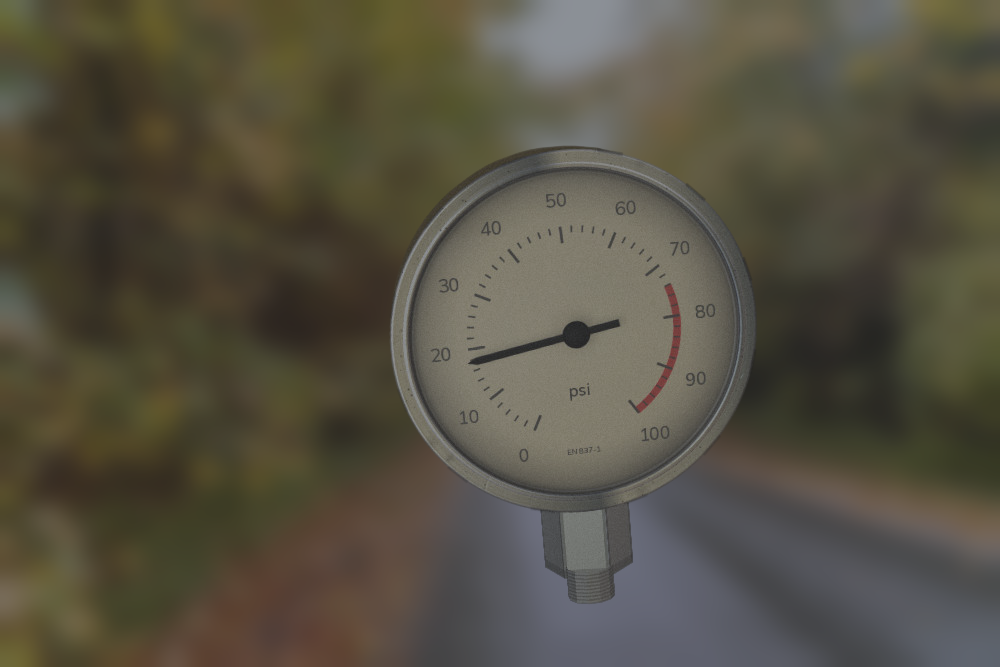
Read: {"value": 18, "unit": "psi"}
